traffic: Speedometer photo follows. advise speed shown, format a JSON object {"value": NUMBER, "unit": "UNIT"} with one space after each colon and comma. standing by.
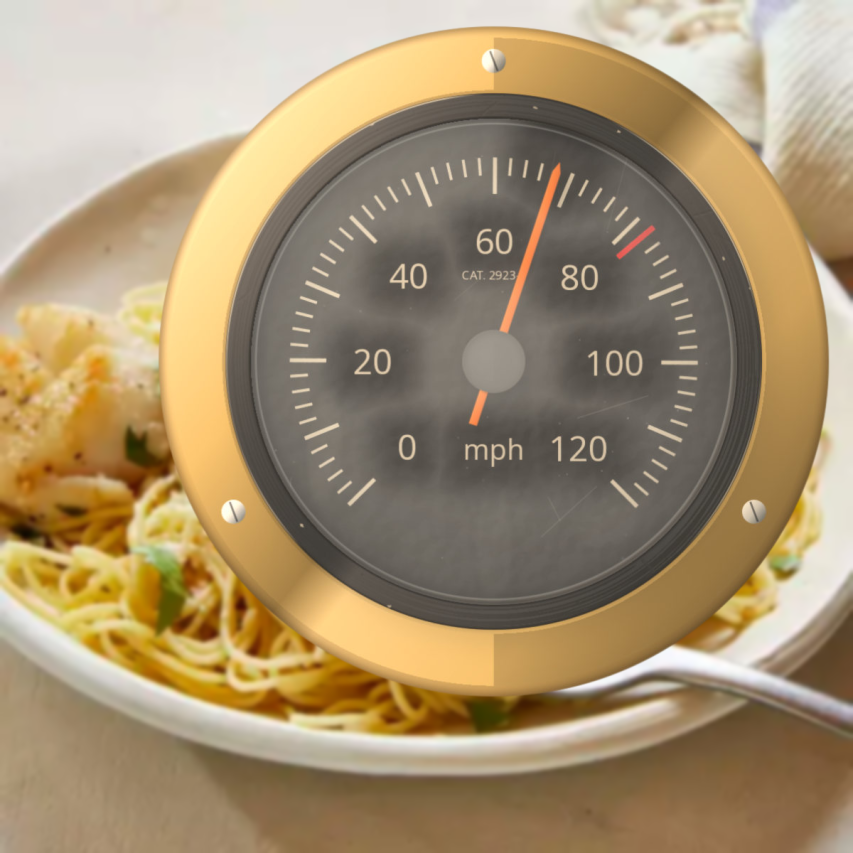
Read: {"value": 68, "unit": "mph"}
